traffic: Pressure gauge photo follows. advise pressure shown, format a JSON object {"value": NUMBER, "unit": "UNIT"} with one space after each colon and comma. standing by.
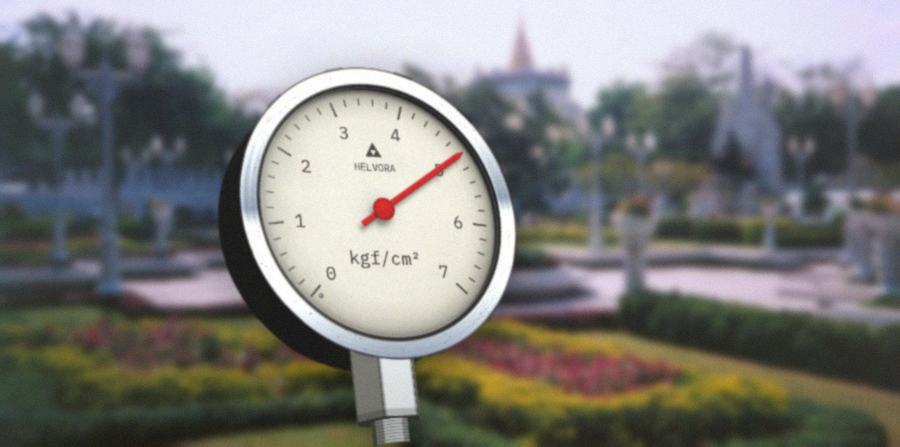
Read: {"value": 5, "unit": "kg/cm²"}
